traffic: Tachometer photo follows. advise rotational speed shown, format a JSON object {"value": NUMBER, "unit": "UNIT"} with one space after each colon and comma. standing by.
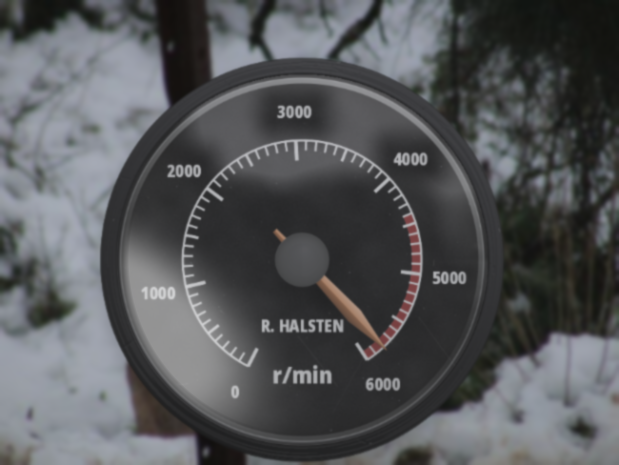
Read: {"value": 5800, "unit": "rpm"}
